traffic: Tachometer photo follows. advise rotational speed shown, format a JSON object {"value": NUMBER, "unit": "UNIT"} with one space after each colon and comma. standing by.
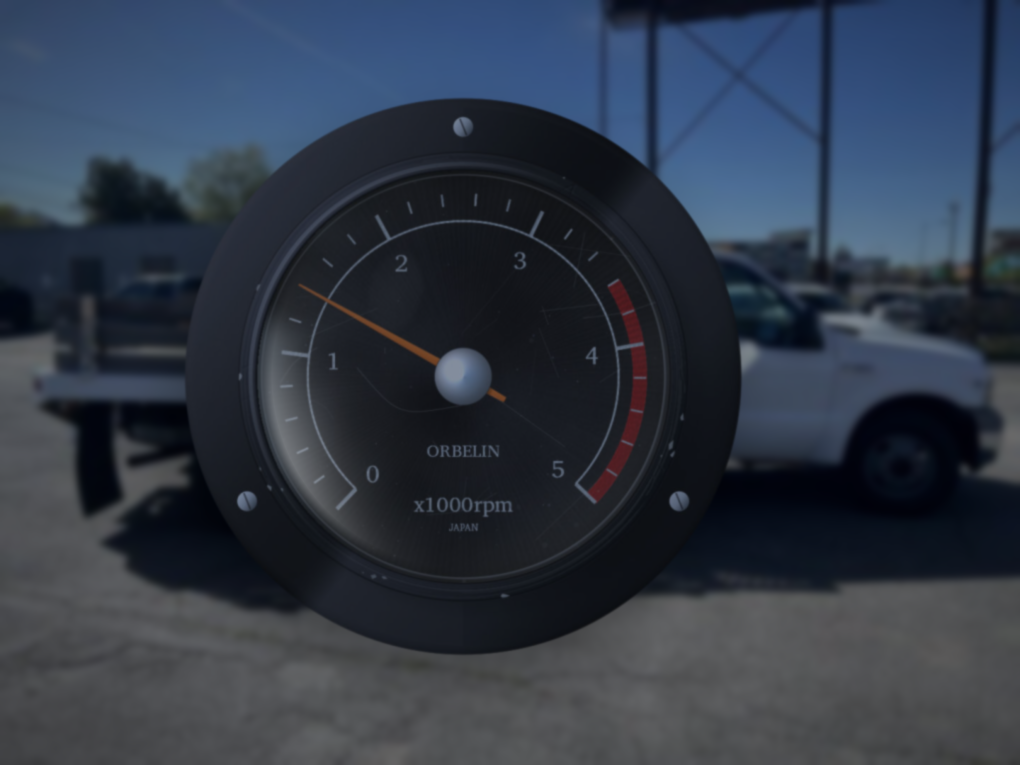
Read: {"value": 1400, "unit": "rpm"}
